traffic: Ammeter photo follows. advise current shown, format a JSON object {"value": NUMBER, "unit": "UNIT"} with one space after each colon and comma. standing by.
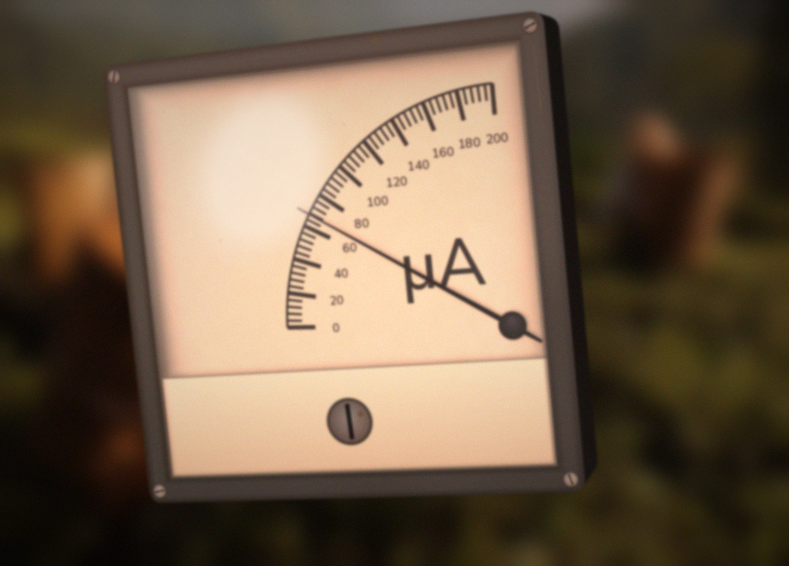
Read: {"value": 68, "unit": "µA"}
